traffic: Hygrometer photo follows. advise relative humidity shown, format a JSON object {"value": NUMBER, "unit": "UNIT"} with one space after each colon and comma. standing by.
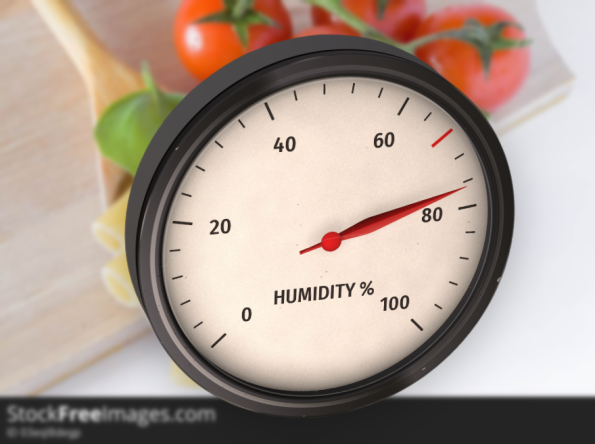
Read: {"value": 76, "unit": "%"}
